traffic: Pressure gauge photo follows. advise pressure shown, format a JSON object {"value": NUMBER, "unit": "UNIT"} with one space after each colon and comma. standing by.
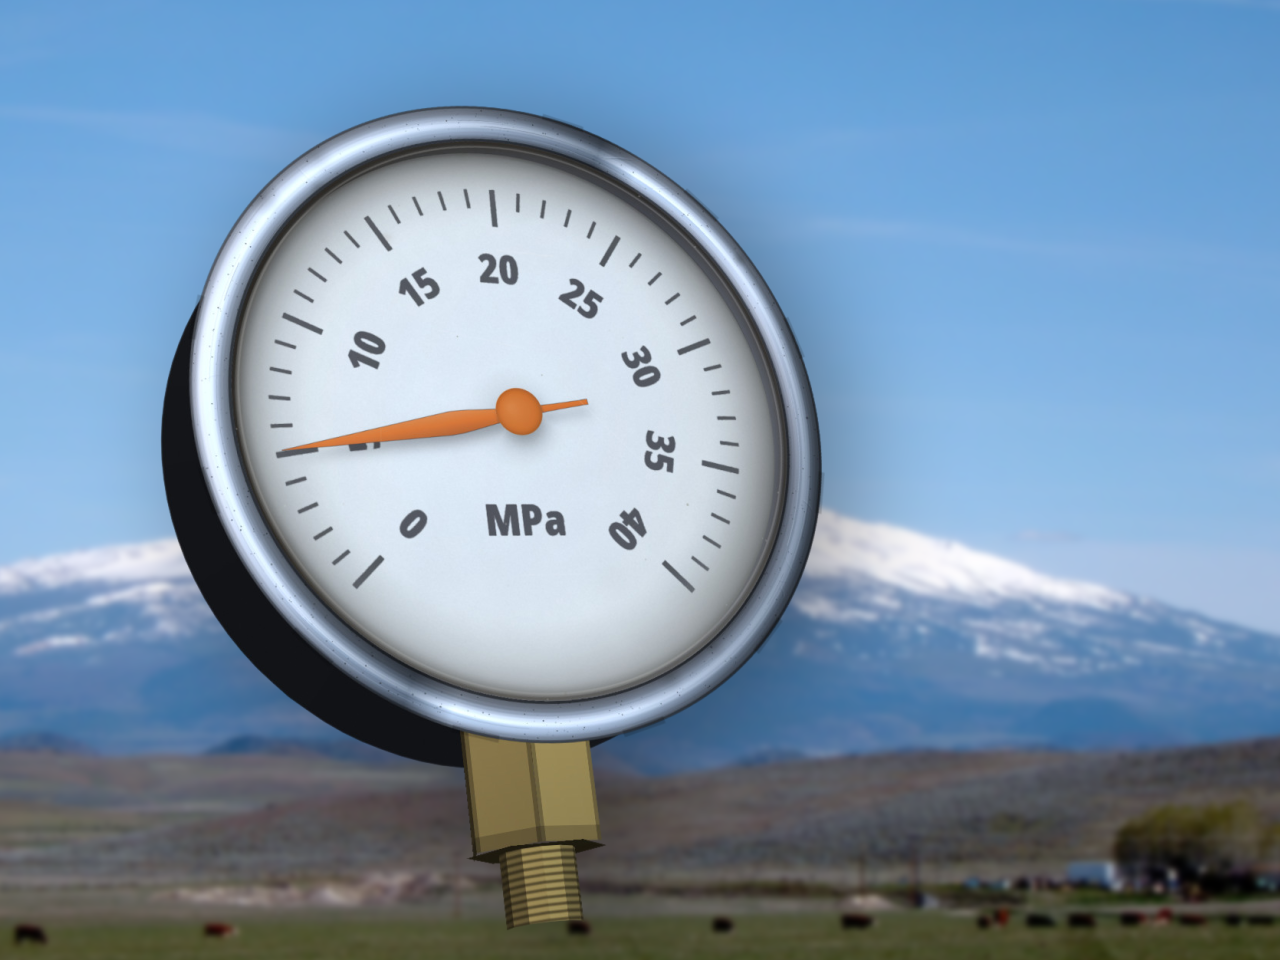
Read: {"value": 5, "unit": "MPa"}
